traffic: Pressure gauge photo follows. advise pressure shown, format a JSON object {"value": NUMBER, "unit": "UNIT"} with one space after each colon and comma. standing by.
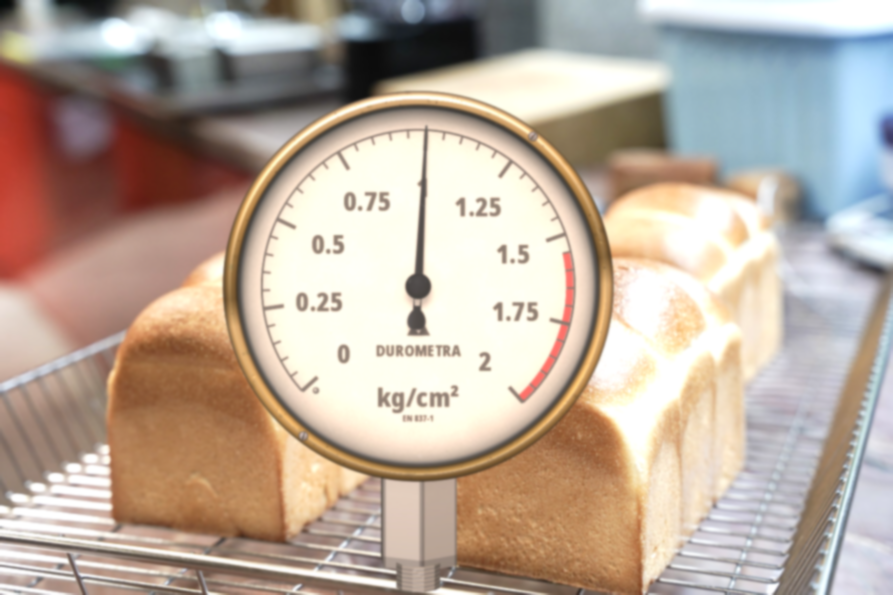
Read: {"value": 1, "unit": "kg/cm²"}
